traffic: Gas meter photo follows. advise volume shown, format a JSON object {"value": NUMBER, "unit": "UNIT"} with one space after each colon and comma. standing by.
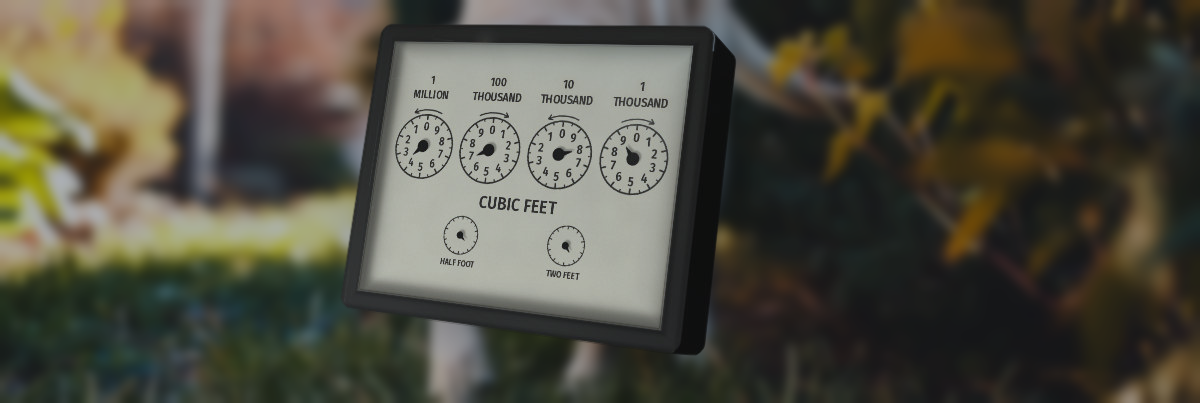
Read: {"value": 367900, "unit": "ft³"}
